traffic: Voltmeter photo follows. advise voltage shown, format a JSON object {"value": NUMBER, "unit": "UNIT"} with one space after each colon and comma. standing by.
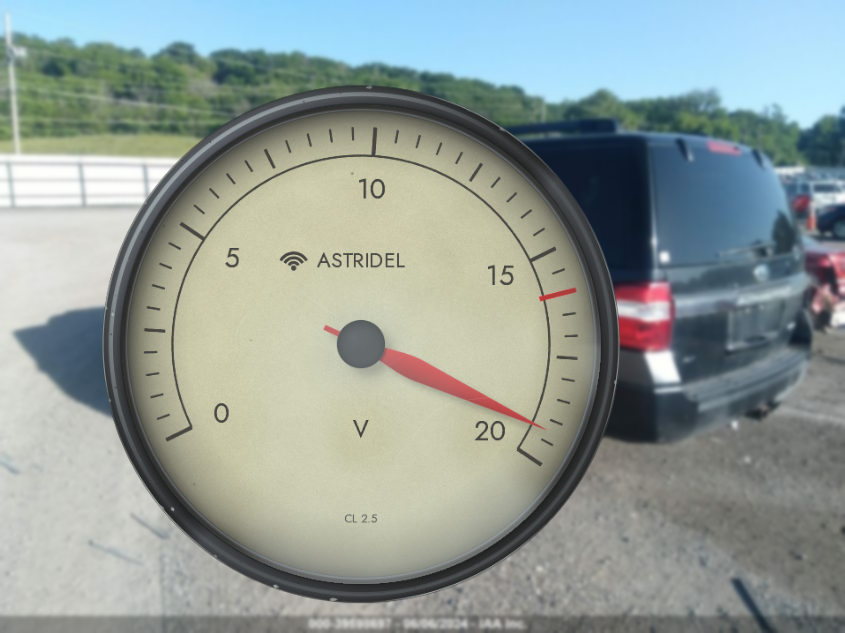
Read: {"value": 19.25, "unit": "V"}
